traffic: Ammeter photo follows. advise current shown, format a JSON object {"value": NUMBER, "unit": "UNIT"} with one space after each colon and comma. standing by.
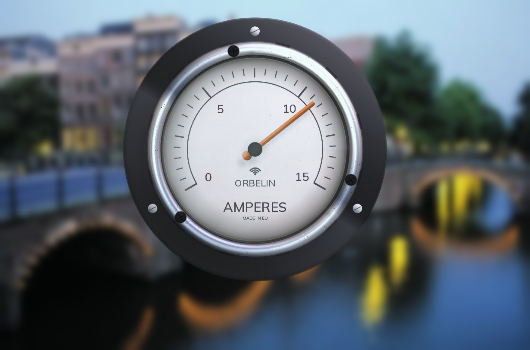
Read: {"value": 10.75, "unit": "A"}
